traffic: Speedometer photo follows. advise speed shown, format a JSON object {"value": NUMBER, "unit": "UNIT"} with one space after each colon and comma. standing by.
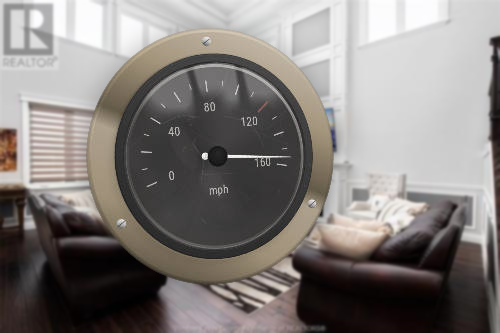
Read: {"value": 155, "unit": "mph"}
